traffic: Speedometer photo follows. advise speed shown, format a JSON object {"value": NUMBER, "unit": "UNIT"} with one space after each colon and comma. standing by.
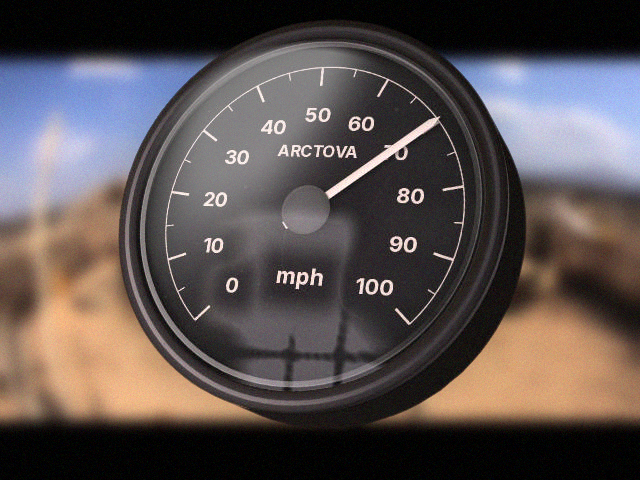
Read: {"value": 70, "unit": "mph"}
